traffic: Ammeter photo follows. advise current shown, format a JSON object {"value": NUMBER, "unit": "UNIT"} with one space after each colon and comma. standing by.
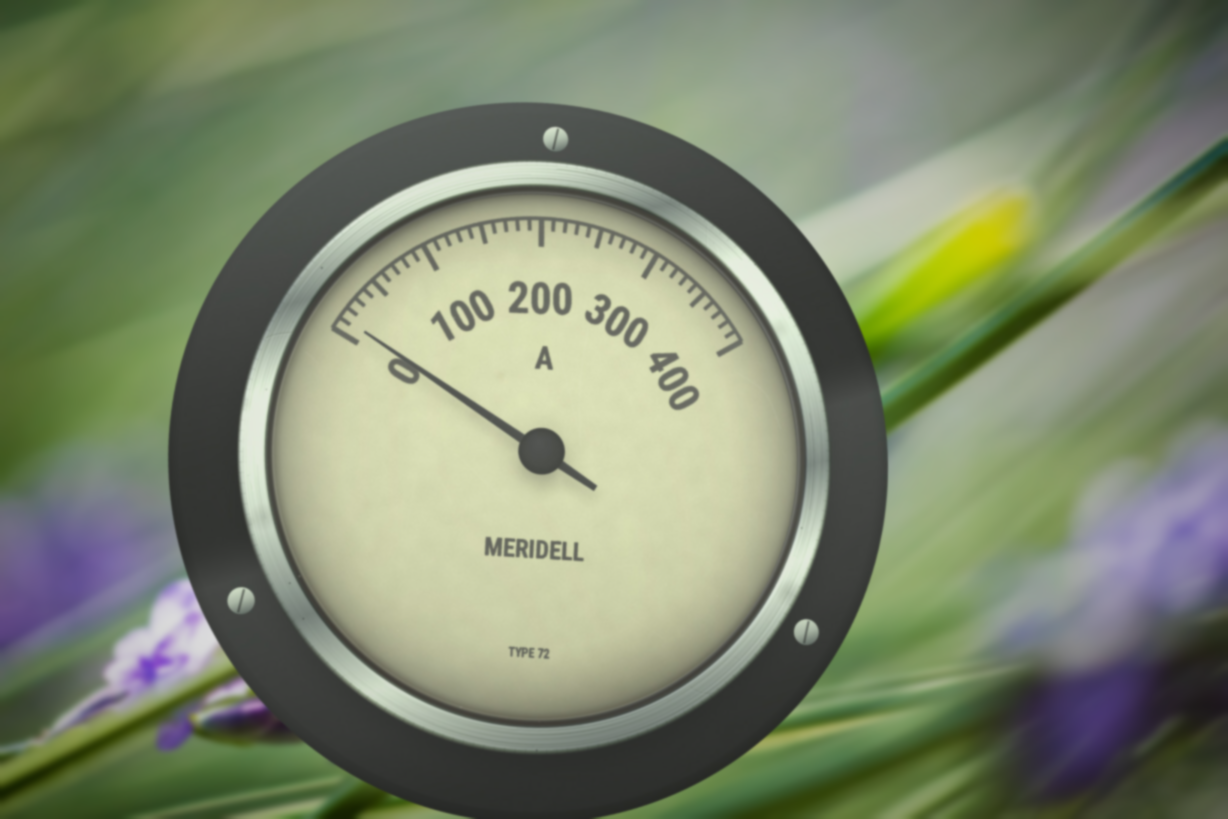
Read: {"value": 10, "unit": "A"}
